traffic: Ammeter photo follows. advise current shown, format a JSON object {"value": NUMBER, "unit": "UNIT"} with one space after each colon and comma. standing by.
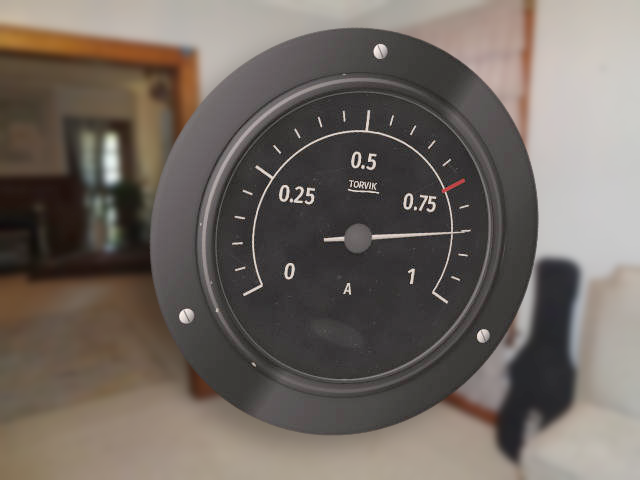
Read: {"value": 0.85, "unit": "A"}
